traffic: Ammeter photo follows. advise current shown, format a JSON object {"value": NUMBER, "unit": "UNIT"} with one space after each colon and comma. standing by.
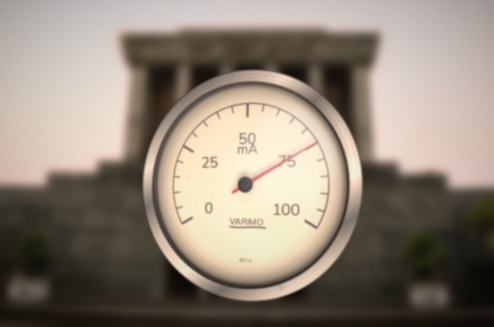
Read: {"value": 75, "unit": "mA"}
